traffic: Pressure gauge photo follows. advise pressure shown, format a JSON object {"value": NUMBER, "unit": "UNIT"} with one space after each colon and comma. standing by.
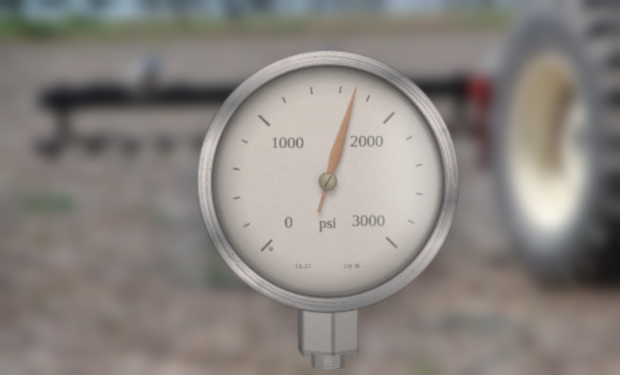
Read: {"value": 1700, "unit": "psi"}
